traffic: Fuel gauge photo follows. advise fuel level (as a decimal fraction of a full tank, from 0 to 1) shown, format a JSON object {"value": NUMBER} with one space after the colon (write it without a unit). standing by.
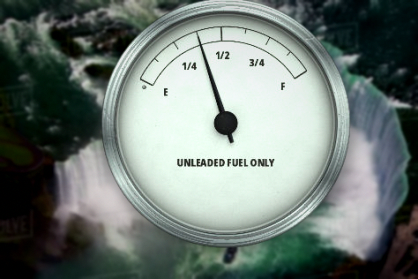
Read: {"value": 0.375}
